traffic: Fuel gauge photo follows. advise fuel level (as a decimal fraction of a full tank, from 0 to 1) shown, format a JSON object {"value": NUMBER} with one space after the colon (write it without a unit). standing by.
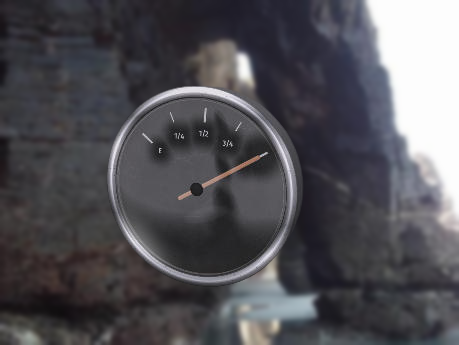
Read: {"value": 1}
